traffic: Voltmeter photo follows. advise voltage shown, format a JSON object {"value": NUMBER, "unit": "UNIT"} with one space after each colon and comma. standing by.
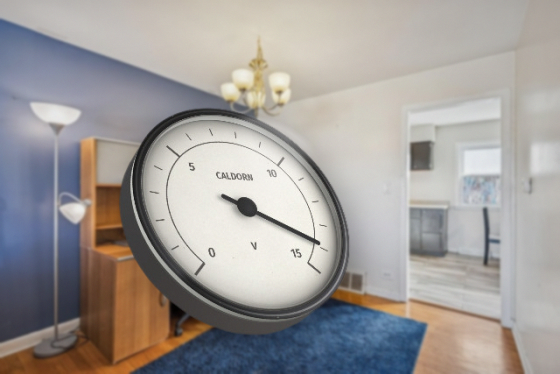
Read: {"value": 14, "unit": "V"}
